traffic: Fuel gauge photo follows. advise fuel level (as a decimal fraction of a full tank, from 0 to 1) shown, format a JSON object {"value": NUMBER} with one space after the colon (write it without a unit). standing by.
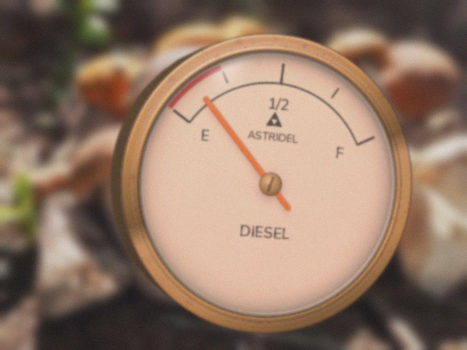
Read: {"value": 0.125}
